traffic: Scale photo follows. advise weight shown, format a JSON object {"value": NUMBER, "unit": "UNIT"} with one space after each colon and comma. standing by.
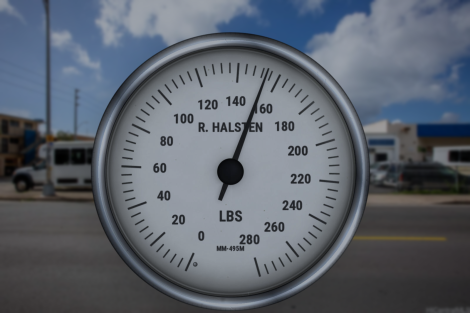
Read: {"value": 154, "unit": "lb"}
